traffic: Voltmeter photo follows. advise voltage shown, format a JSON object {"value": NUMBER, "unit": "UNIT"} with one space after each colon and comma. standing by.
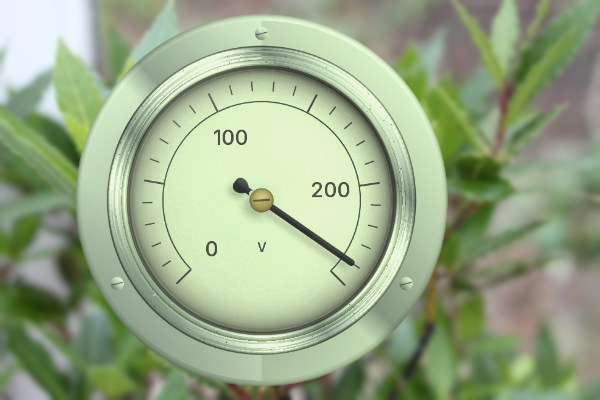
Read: {"value": 240, "unit": "V"}
